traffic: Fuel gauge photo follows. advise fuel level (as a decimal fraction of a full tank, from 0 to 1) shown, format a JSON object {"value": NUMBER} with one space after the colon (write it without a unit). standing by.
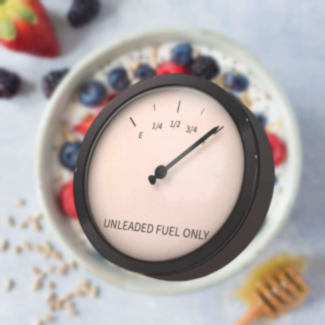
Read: {"value": 1}
